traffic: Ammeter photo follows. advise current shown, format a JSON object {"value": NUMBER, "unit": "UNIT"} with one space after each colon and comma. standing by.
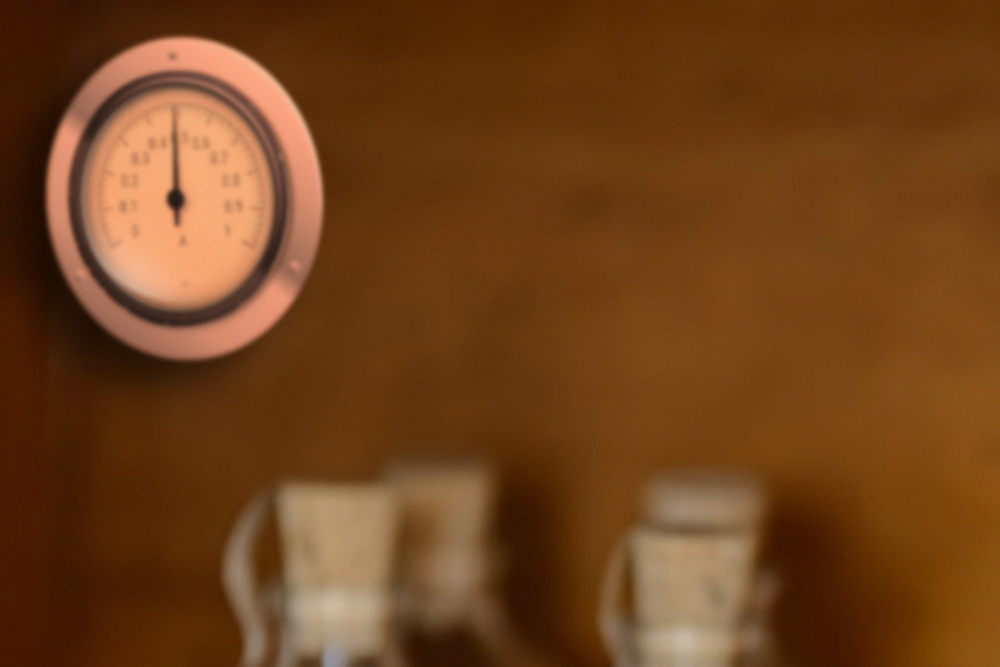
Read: {"value": 0.5, "unit": "A"}
